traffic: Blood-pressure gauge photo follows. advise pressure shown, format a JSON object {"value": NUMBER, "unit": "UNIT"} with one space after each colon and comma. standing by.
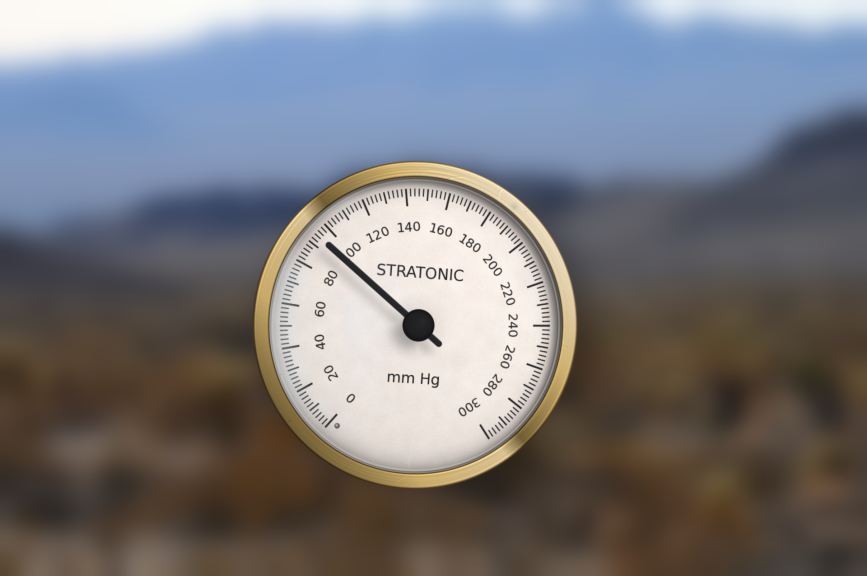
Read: {"value": 94, "unit": "mmHg"}
